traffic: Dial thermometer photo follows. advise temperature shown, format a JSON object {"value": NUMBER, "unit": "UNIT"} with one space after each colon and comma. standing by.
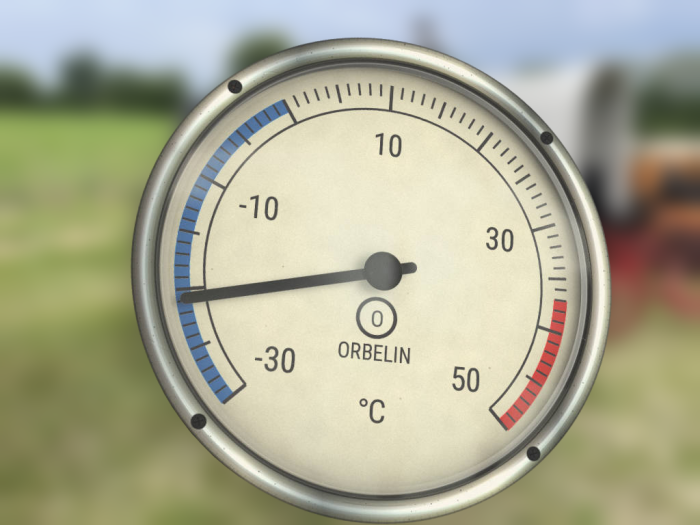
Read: {"value": -21, "unit": "°C"}
